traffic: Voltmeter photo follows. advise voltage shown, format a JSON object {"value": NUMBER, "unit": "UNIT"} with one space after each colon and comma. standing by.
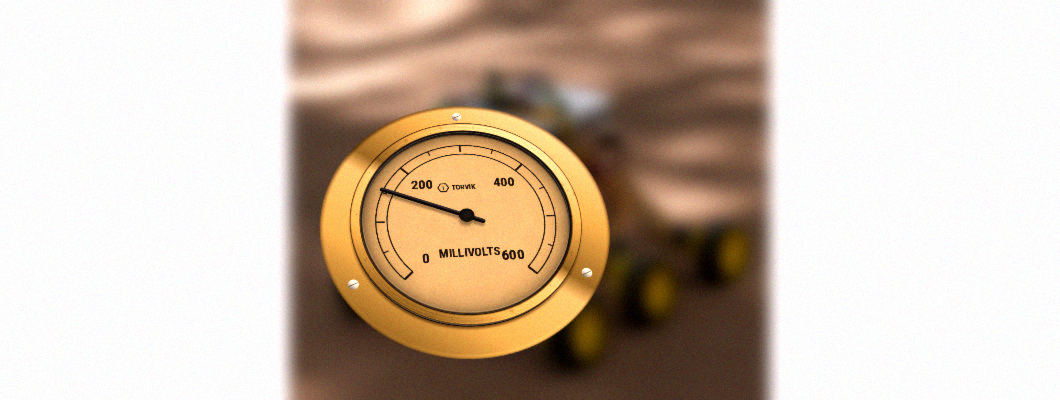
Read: {"value": 150, "unit": "mV"}
